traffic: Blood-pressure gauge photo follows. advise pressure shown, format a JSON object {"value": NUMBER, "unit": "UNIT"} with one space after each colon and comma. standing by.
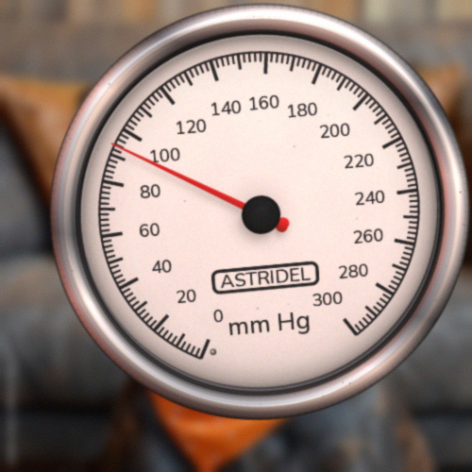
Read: {"value": 94, "unit": "mmHg"}
